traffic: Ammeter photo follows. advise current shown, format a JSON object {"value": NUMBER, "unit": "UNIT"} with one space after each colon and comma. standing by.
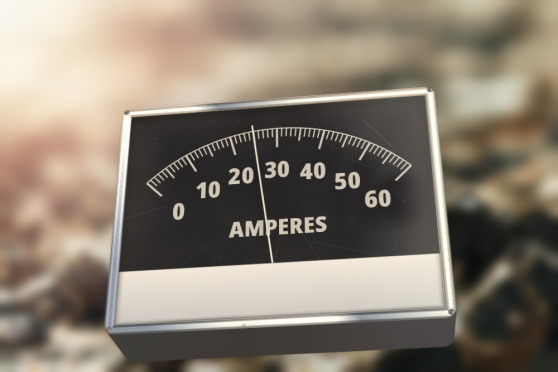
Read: {"value": 25, "unit": "A"}
